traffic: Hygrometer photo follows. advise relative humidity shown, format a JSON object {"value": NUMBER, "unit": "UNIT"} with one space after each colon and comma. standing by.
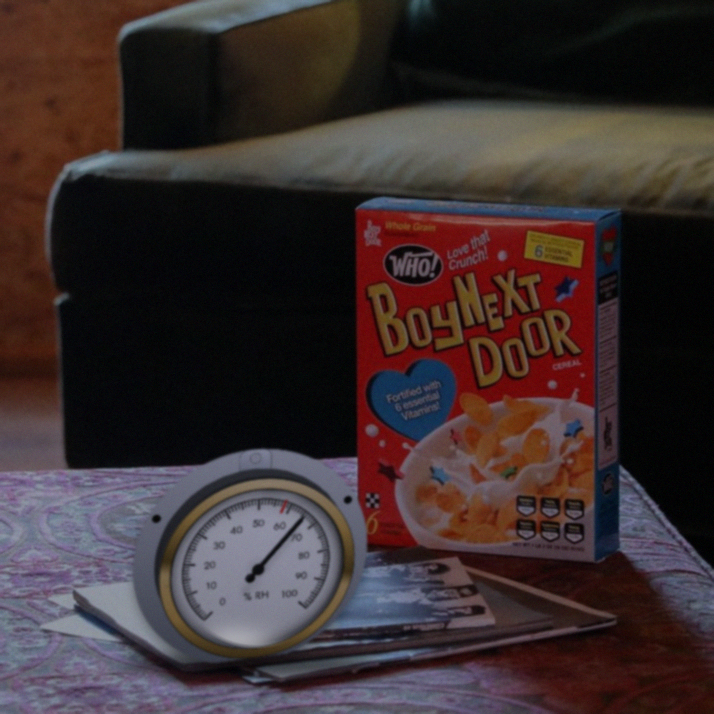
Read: {"value": 65, "unit": "%"}
